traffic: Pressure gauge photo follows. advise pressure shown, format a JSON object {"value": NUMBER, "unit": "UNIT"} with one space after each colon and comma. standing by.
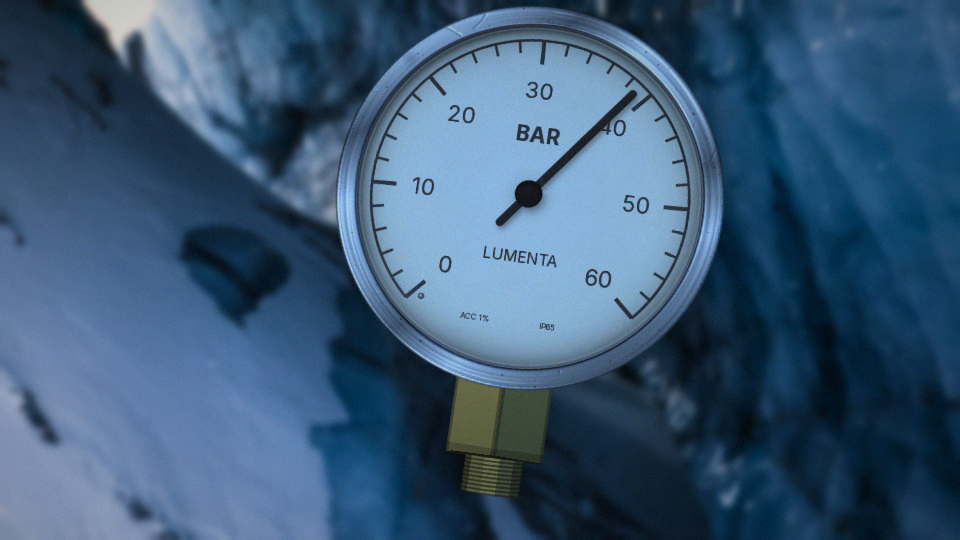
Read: {"value": 39, "unit": "bar"}
